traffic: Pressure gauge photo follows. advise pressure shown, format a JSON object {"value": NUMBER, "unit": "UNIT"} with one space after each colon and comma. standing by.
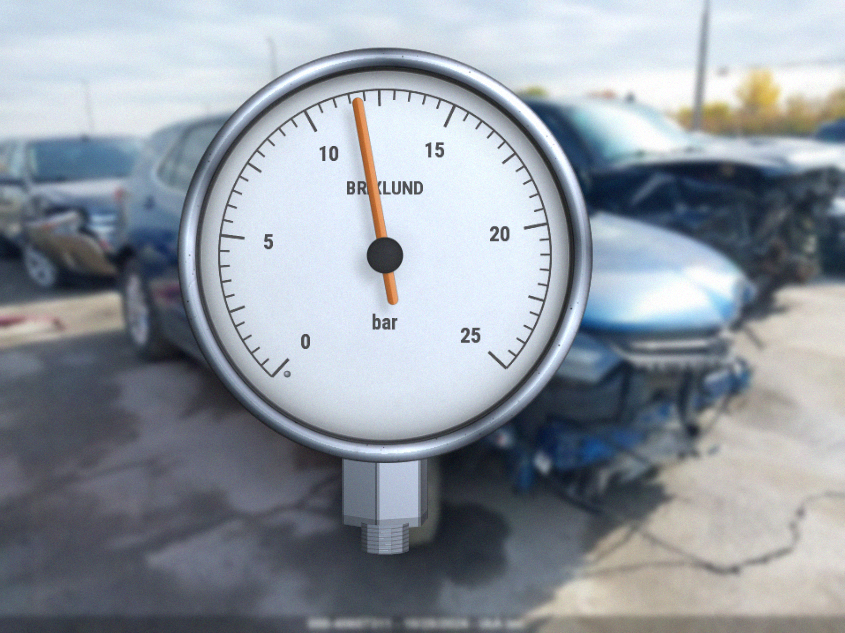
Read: {"value": 11.75, "unit": "bar"}
